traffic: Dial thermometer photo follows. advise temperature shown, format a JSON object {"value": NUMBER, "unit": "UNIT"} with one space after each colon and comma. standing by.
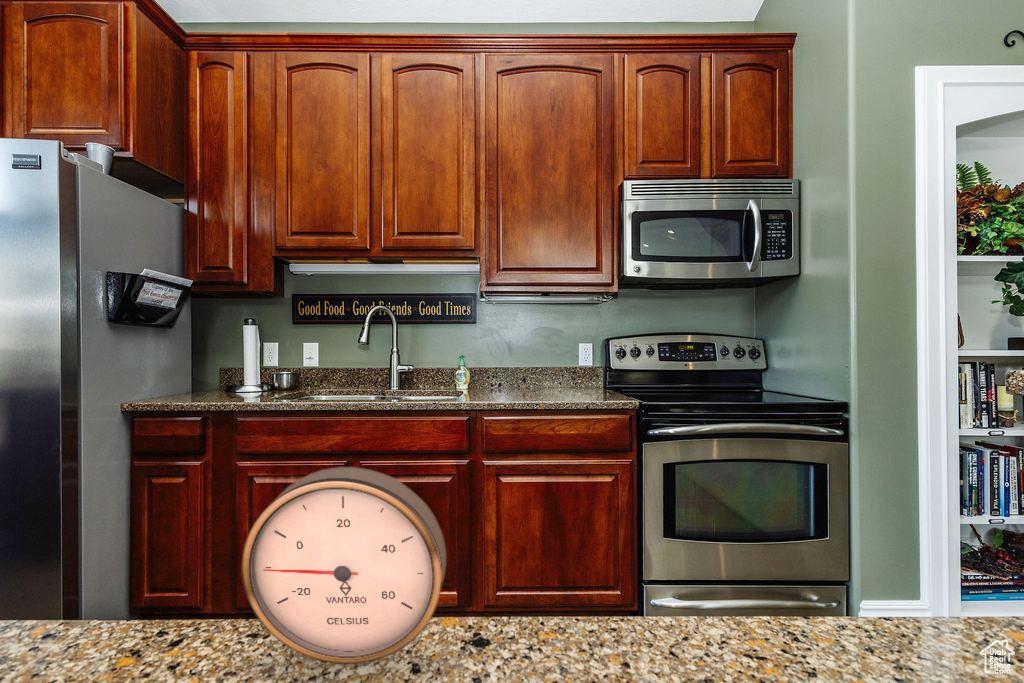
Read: {"value": -10, "unit": "°C"}
